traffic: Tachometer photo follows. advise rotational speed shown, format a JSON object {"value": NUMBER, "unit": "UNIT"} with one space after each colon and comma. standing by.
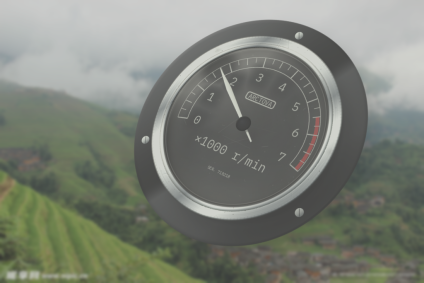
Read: {"value": 1750, "unit": "rpm"}
